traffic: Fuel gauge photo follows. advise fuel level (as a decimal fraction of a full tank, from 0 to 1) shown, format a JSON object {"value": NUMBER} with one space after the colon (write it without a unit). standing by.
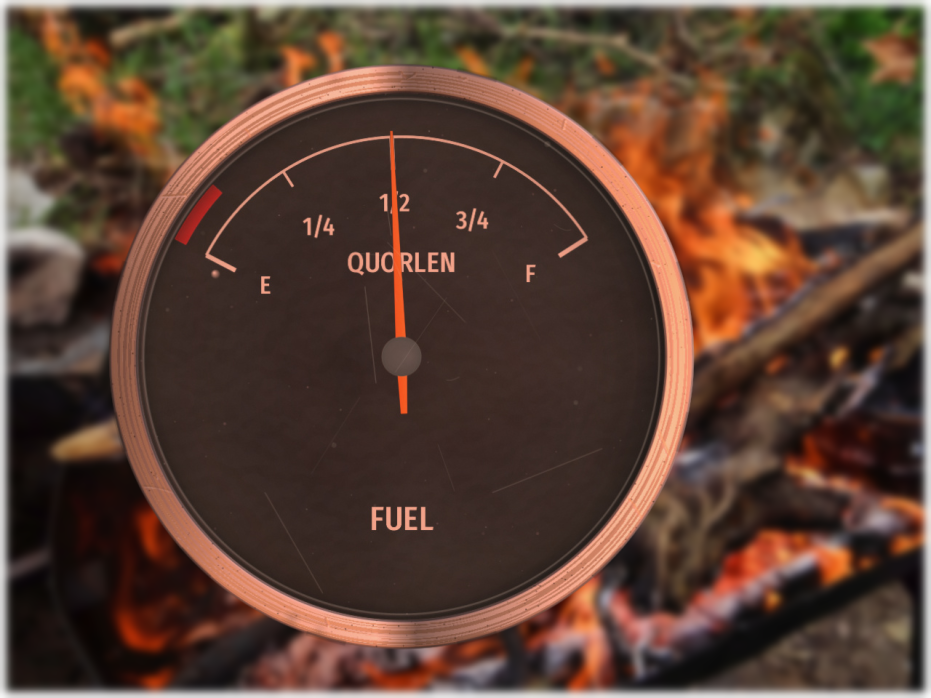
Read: {"value": 0.5}
